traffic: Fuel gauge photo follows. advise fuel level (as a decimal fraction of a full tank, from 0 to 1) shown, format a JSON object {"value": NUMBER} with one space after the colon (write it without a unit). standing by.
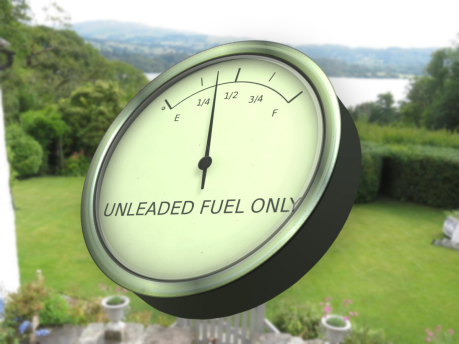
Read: {"value": 0.375}
